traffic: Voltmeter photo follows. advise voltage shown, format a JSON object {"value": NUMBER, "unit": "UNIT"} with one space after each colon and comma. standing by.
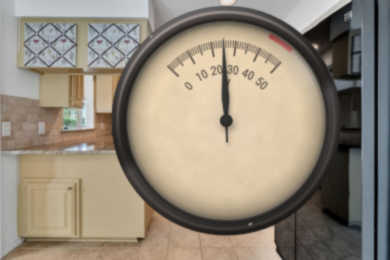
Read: {"value": 25, "unit": "V"}
